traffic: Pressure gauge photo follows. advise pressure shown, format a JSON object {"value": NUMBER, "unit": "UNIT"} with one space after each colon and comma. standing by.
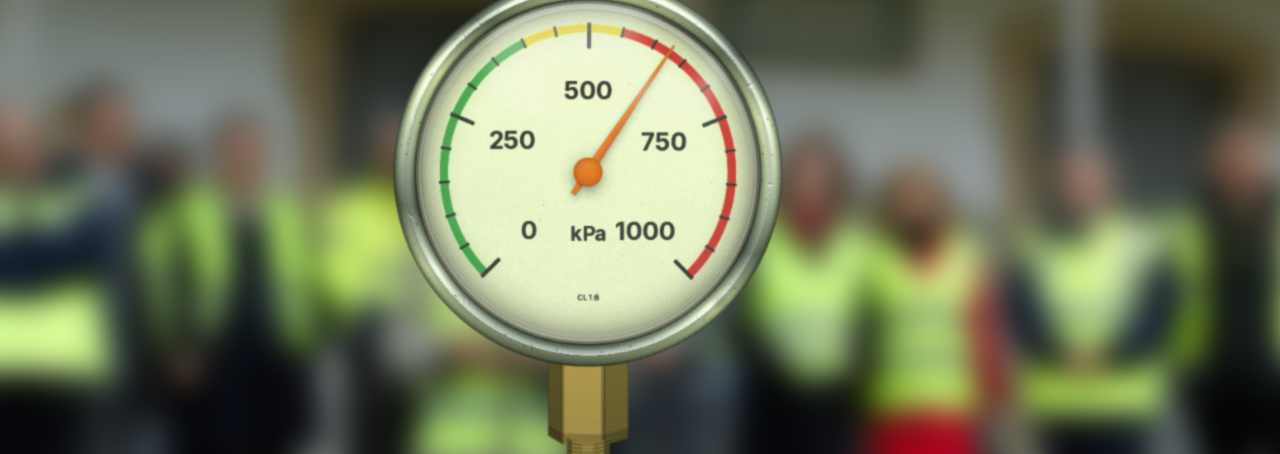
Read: {"value": 625, "unit": "kPa"}
